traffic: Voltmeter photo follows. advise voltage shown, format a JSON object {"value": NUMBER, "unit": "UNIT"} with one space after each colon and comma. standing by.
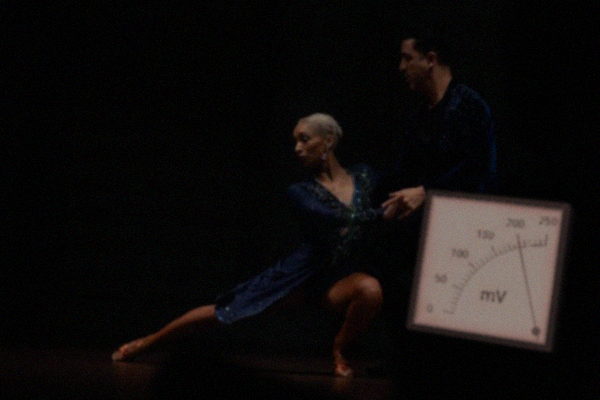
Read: {"value": 200, "unit": "mV"}
